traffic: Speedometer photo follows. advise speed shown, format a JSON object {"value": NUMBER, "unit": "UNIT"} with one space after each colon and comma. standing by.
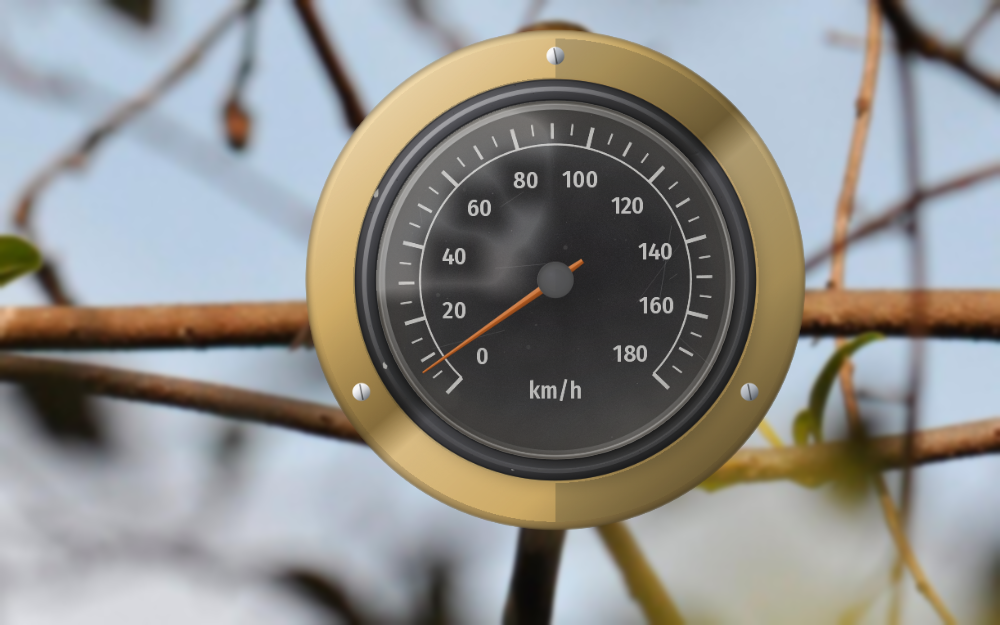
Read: {"value": 7.5, "unit": "km/h"}
